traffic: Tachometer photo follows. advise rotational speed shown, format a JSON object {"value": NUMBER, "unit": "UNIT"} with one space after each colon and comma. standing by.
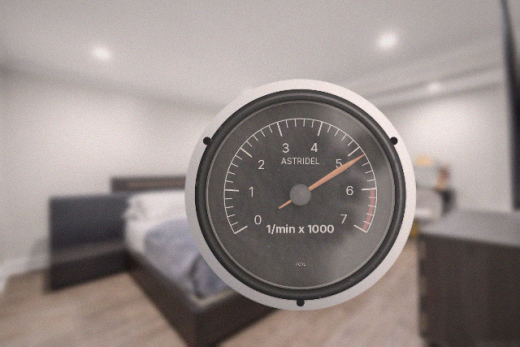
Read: {"value": 5200, "unit": "rpm"}
